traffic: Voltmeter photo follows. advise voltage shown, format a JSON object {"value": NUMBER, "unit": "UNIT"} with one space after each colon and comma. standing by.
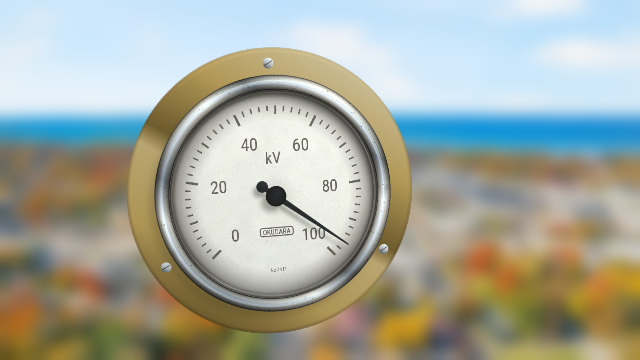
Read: {"value": 96, "unit": "kV"}
